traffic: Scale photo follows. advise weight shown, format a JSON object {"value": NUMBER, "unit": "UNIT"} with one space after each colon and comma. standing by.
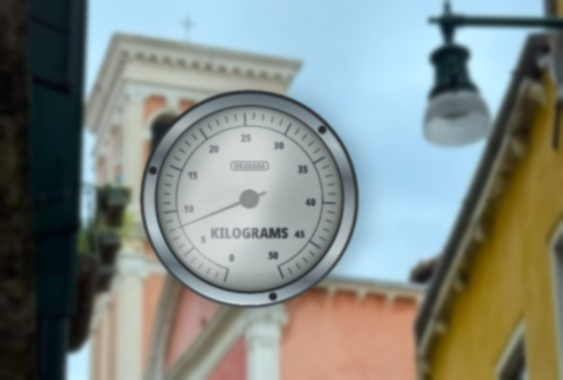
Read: {"value": 8, "unit": "kg"}
